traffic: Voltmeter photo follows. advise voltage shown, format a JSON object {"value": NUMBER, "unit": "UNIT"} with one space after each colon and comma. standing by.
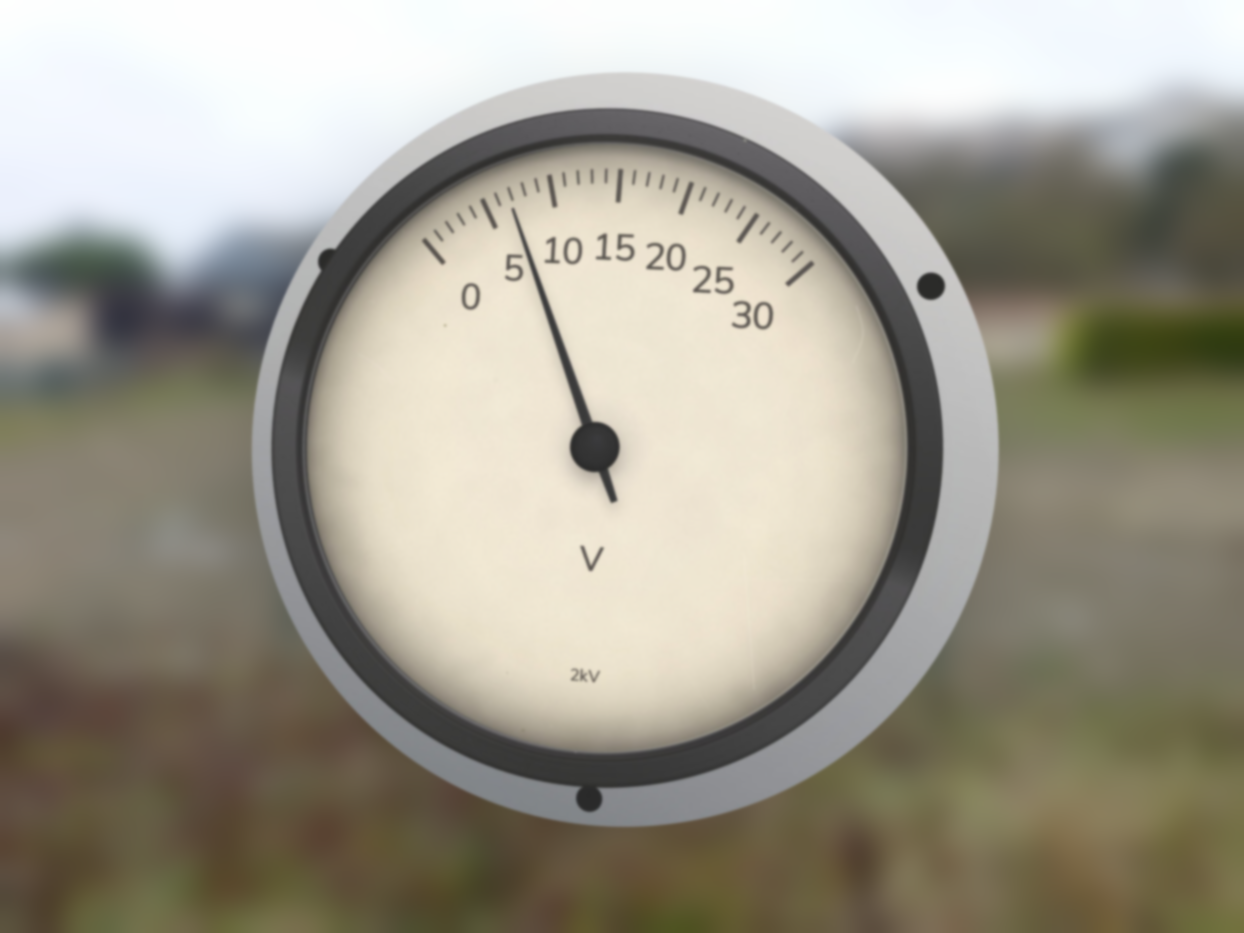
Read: {"value": 7, "unit": "V"}
